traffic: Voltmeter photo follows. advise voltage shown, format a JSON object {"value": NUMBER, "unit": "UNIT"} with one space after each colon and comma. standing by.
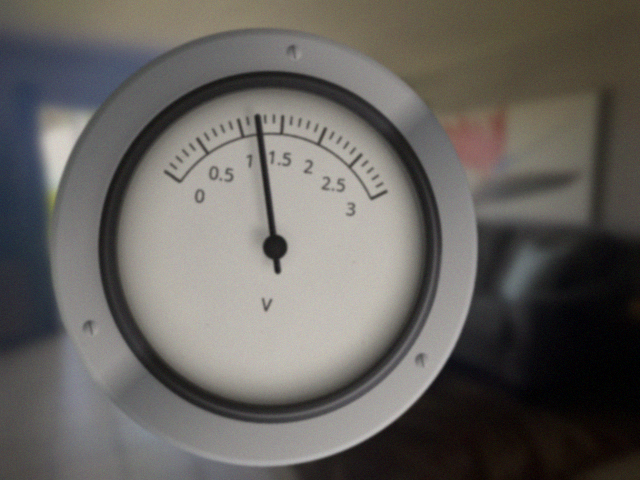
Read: {"value": 1.2, "unit": "V"}
